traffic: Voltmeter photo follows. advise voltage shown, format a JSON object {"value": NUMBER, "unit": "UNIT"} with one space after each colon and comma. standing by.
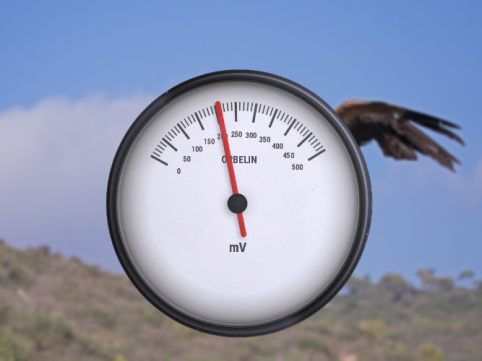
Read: {"value": 210, "unit": "mV"}
